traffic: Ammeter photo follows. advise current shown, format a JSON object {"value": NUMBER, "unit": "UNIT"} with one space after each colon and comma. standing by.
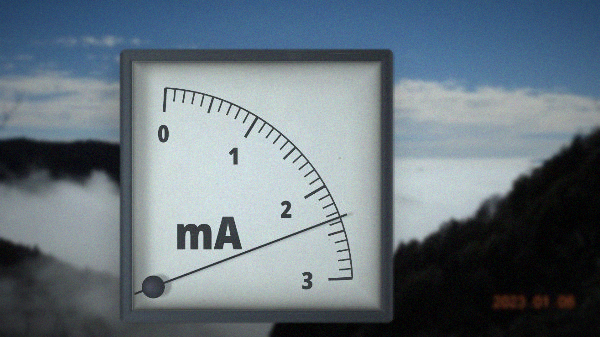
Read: {"value": 2.35, "unit": "mA"}
